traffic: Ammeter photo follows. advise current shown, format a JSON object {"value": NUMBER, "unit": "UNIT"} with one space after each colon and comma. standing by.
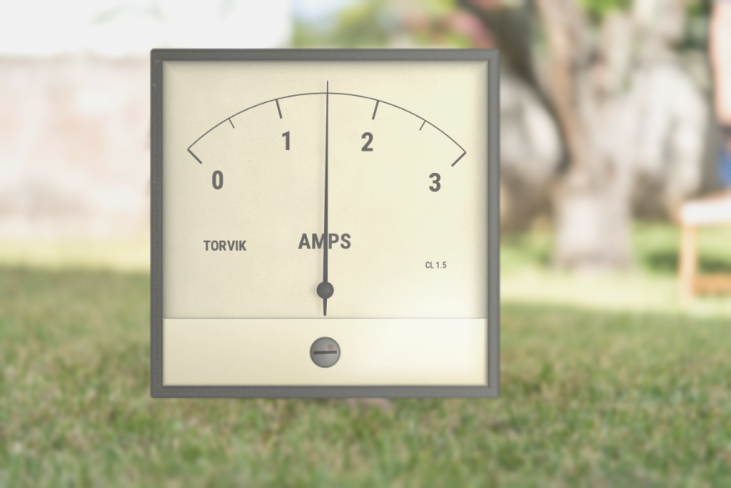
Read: {"value": 1.5, "unit": "A"}
